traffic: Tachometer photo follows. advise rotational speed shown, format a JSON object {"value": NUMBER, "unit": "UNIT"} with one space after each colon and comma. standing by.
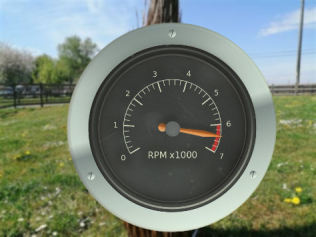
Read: {"value": 6400, "unit": "rpm"}
